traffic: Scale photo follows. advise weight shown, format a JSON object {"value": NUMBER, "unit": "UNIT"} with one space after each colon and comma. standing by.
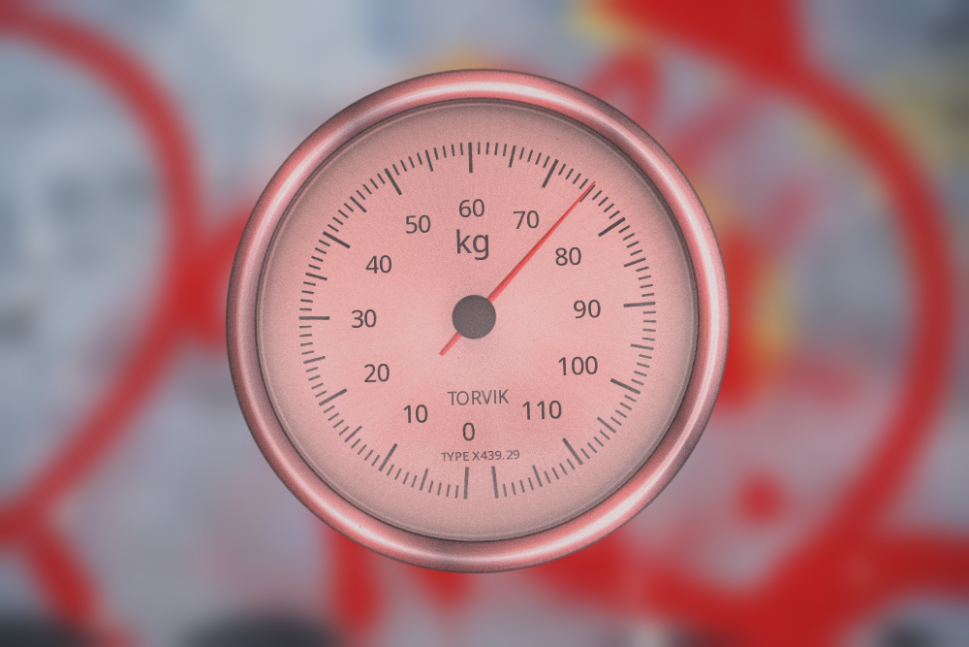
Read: {"value": 75, "unit": "kg"}
